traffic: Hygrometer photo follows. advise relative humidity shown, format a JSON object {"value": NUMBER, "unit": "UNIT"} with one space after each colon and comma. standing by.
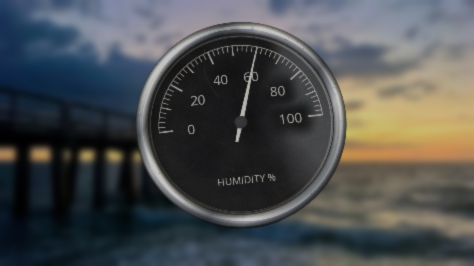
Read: {"value": 60, "unit": "%"}
